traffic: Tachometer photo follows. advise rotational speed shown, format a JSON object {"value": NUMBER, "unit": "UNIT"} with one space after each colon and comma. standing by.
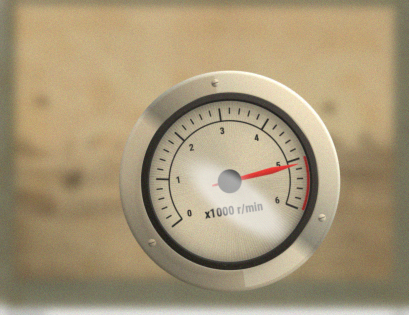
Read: {"value": 5100, "unit": "rpm"}
